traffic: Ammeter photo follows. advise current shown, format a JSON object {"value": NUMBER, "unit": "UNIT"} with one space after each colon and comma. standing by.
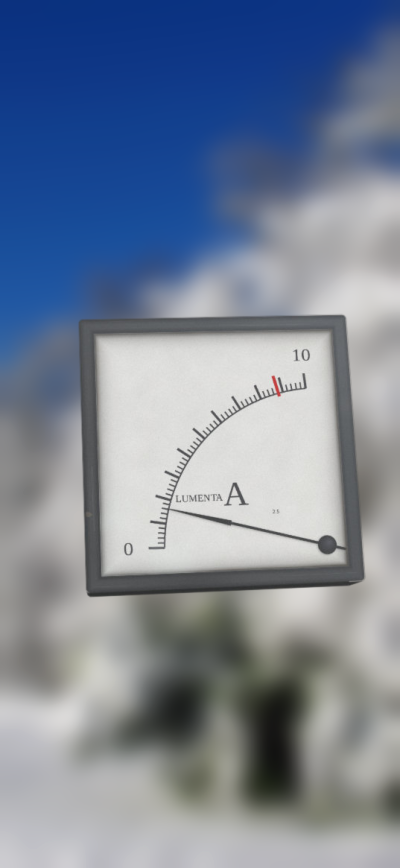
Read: {"value": 1.6, "unit": "A"}
